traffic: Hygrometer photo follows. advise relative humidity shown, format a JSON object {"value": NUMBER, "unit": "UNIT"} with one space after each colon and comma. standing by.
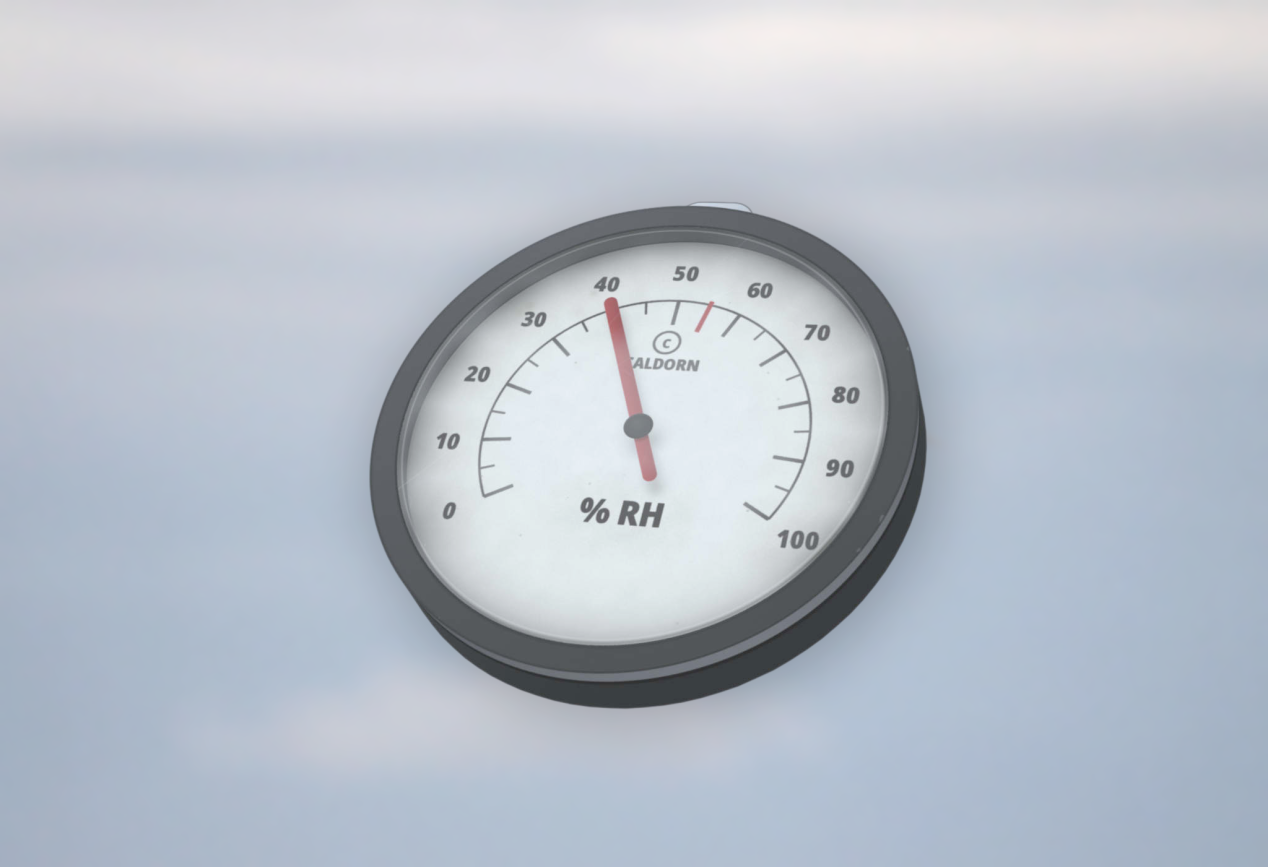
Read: {"value": 40, "unit": "%"}
